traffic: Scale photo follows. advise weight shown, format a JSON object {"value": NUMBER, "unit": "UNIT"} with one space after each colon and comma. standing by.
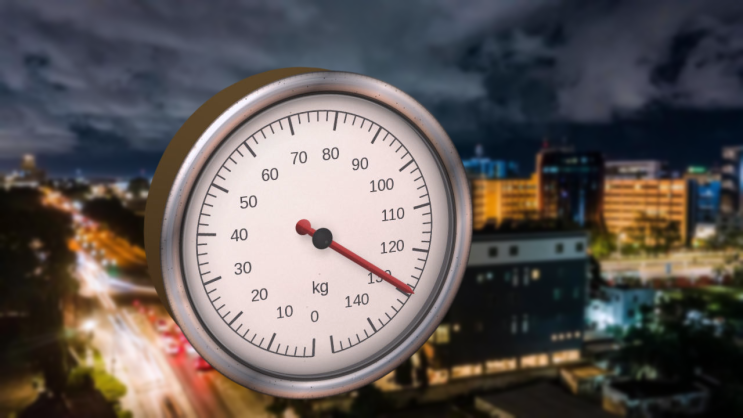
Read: {"value": 129, "unit": "kg"}
